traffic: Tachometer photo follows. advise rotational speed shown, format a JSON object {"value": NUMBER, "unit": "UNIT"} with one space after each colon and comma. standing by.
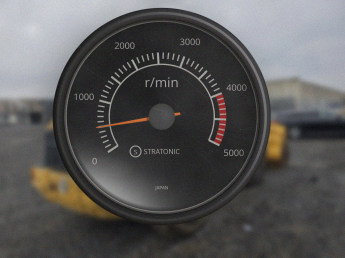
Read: {"value": 500, "unit": "rpm"}
